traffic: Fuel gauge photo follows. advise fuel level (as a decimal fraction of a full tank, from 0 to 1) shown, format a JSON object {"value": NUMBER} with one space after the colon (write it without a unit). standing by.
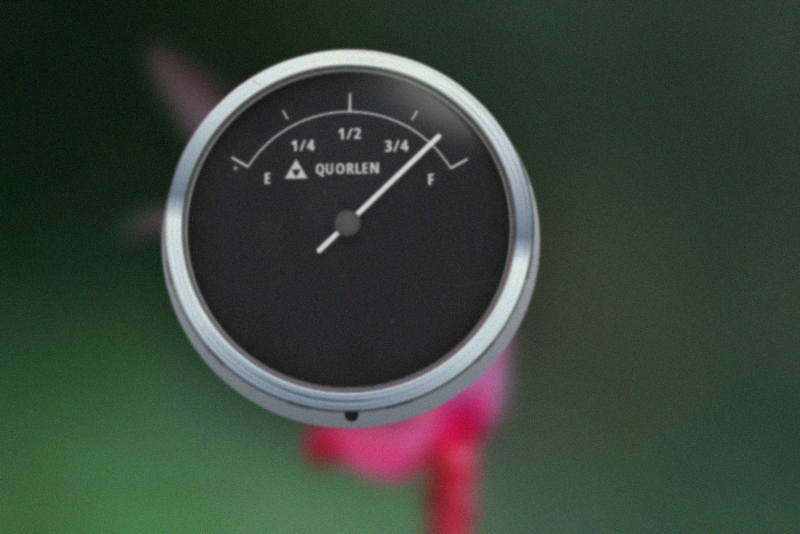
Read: {"value": 0.875}
